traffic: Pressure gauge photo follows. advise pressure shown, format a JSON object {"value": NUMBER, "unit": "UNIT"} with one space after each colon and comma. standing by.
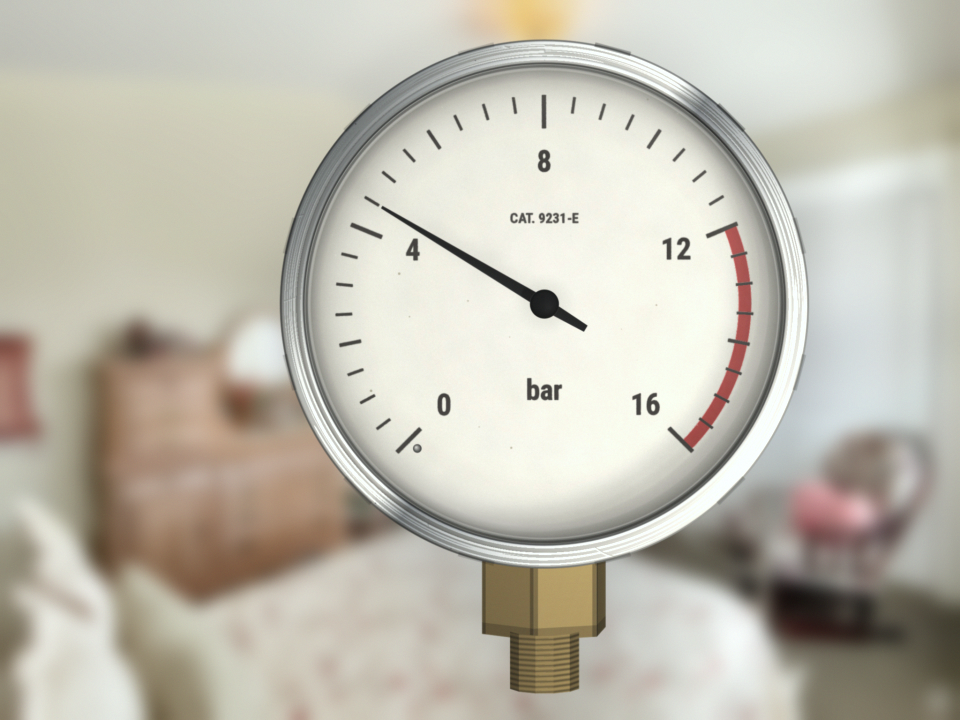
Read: {"value": 4.5, "unit": "bar"}
